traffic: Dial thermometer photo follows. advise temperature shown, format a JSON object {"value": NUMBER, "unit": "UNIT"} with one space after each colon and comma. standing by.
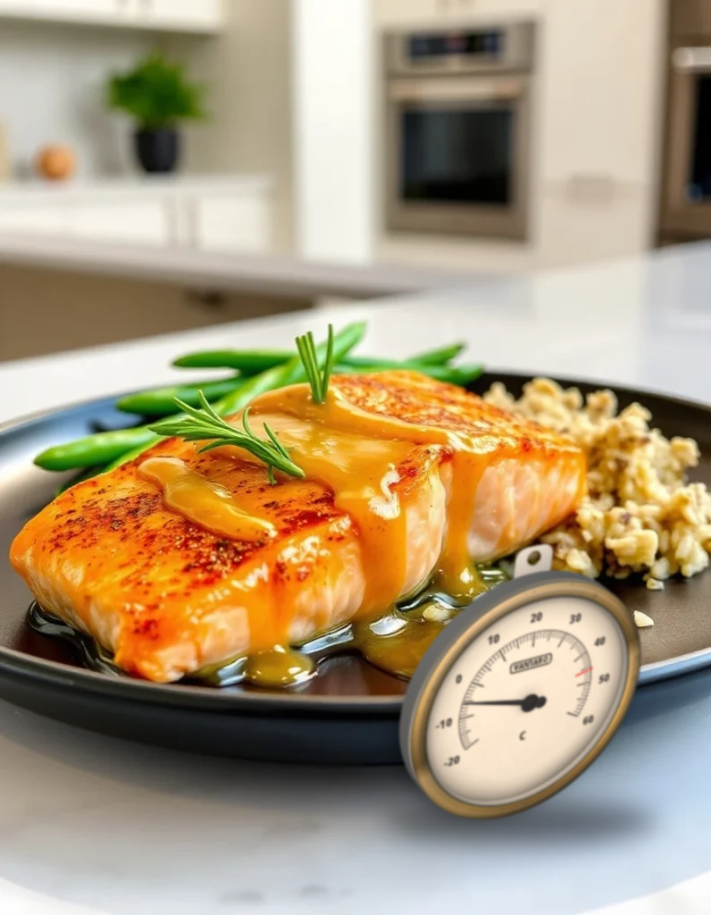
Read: {"value": -5, "unit": "°C"}
